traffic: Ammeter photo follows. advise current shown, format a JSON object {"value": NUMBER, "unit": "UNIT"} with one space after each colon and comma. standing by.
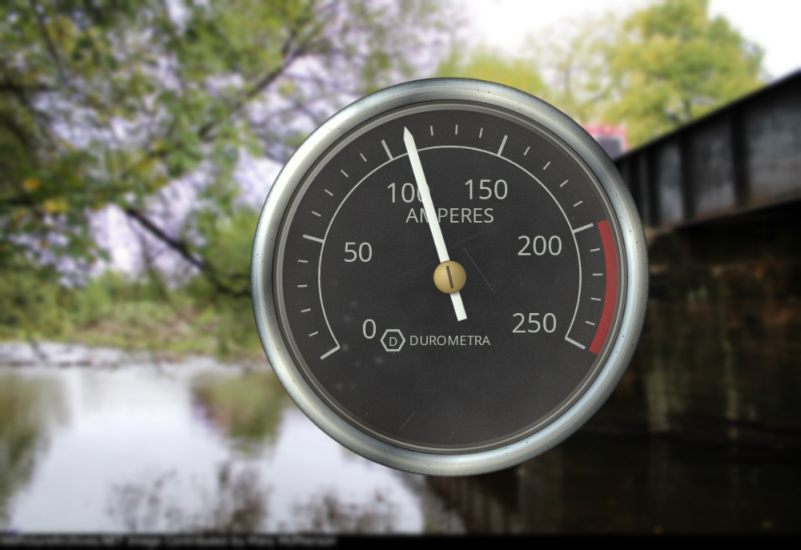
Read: {"value": 110, "unit": "A"}
